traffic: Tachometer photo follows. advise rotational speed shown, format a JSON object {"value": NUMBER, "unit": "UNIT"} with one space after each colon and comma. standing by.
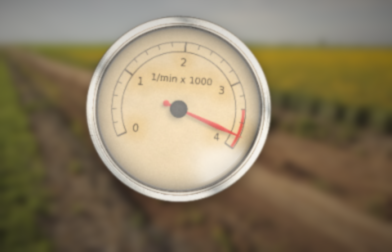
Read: {"value": 3800, "unit": "rpm"}
